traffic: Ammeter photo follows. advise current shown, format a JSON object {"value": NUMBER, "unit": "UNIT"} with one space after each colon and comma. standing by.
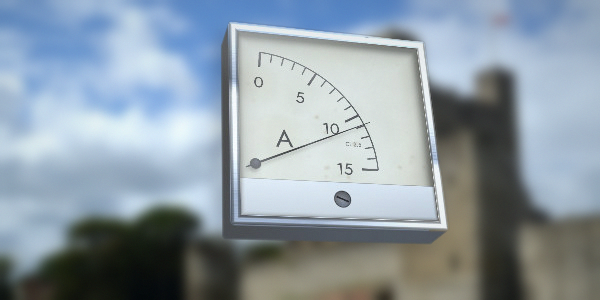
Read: {"value": 11, "unit": "A"}
